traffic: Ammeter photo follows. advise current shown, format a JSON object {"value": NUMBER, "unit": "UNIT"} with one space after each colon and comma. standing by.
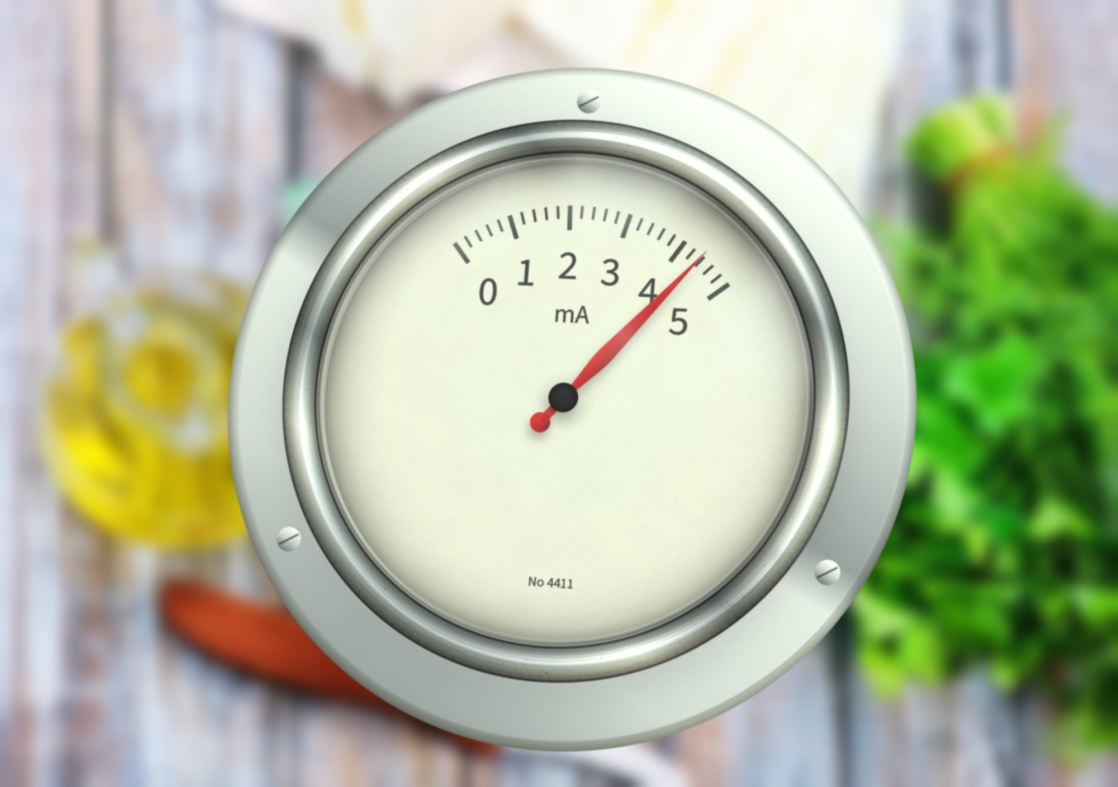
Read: {"value": 4.4, "unit": "mA"}
